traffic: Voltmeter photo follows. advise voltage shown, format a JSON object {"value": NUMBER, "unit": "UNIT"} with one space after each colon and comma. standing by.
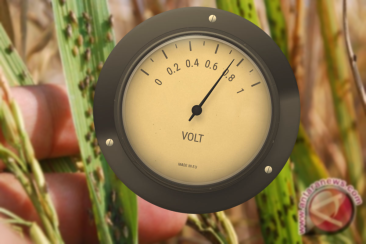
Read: {"value": 0.75, "unit": "V"}
